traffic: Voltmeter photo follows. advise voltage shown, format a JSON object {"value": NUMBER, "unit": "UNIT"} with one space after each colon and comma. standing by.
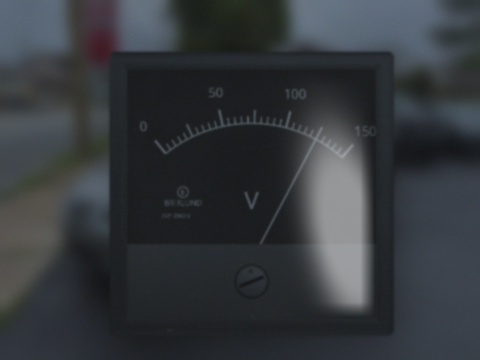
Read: {"value": 125, "unit": "V"}
